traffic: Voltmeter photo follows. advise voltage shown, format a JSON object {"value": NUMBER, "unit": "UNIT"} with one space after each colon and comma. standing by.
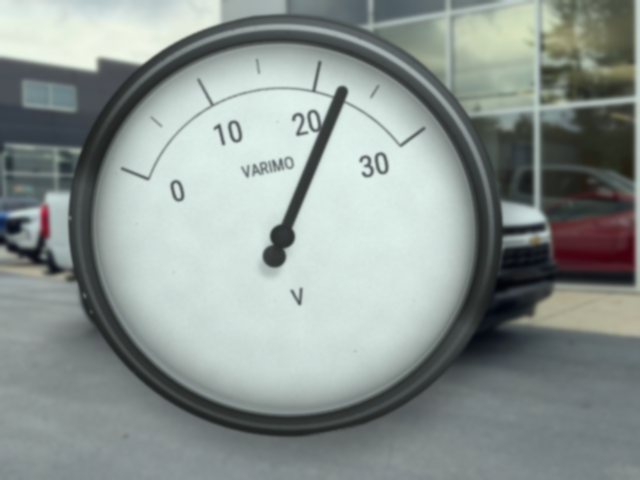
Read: {"value": 22.5, "unit": "V"}
